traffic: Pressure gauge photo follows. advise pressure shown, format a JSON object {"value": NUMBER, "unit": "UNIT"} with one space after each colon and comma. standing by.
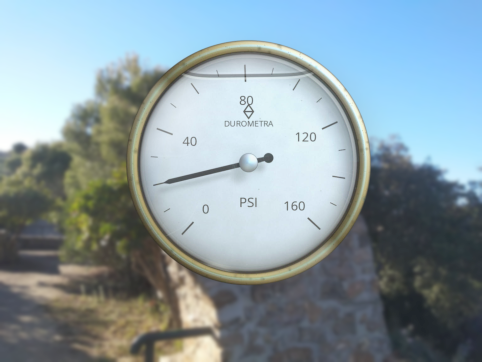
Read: {"value": 20, "unit": "psi"}
